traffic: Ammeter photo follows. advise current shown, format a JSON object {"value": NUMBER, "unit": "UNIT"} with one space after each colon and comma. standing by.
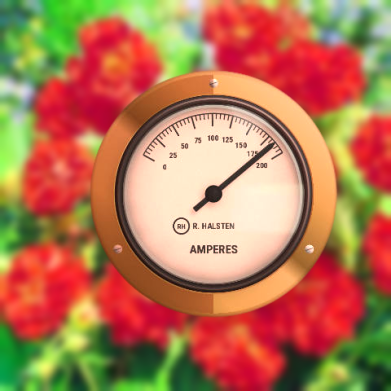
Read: {"value": 185, "unit": "A"}
